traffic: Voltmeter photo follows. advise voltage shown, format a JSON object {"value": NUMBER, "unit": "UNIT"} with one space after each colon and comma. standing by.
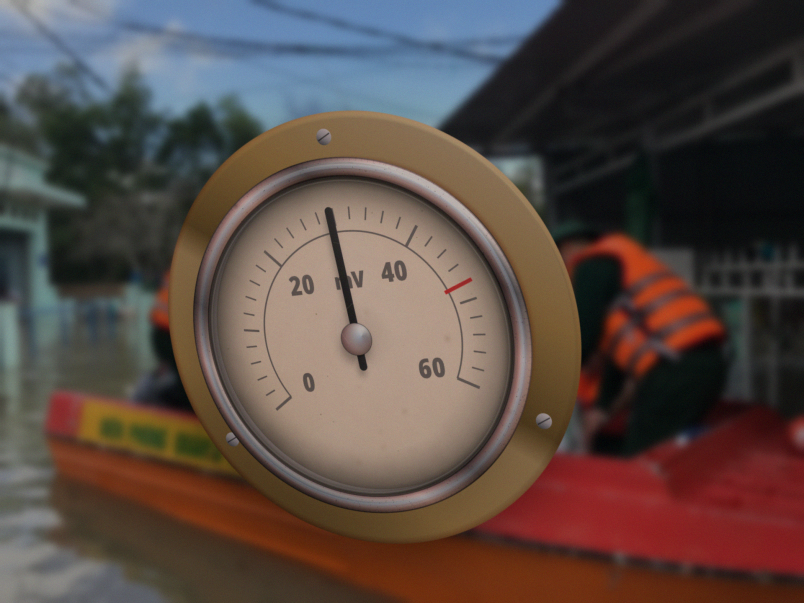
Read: {"value": 30, "unit": "mV"}
